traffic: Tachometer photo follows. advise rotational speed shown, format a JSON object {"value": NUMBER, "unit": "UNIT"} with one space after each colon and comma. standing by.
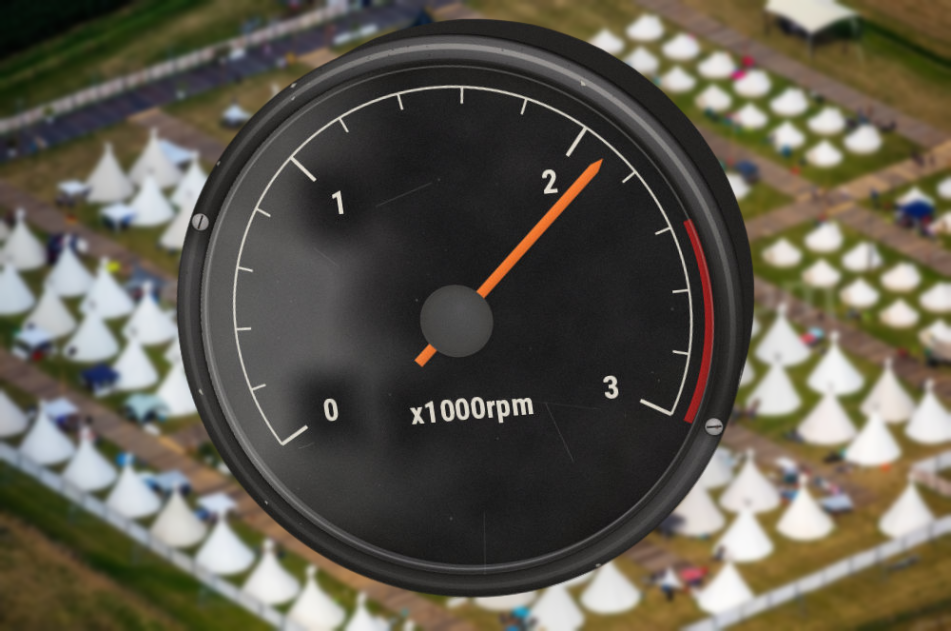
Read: {"value": 2100, "unit": "rpm"}
